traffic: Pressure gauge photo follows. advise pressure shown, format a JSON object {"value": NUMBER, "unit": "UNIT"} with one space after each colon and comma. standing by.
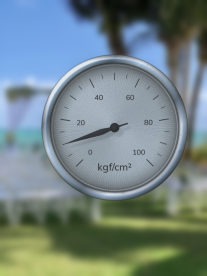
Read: {"value": 10, "unit": "kg/cm²"}
